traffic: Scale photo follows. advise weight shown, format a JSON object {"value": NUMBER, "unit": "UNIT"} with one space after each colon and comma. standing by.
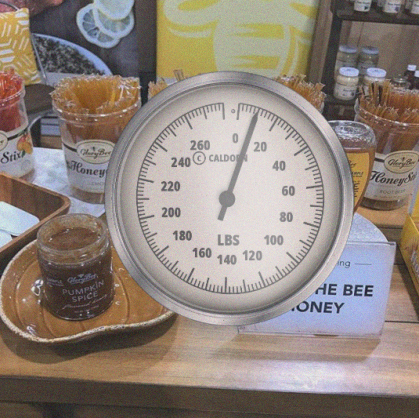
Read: {"value": 10, "unit": "lb"}
